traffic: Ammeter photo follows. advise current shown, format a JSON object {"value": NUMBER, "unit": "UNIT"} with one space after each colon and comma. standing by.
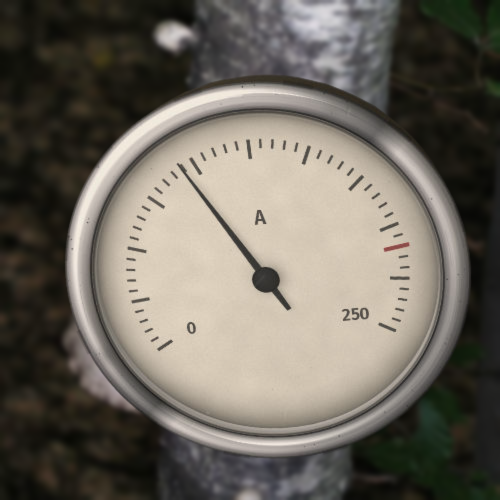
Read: {"value": 95, "unit": "A"}
